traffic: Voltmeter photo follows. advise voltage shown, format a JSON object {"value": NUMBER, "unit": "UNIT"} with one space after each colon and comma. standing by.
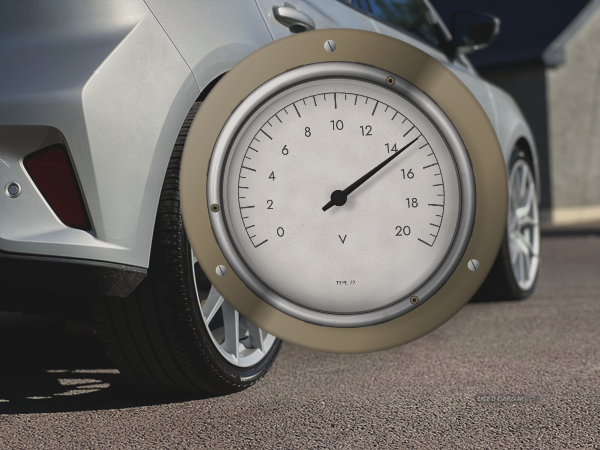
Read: {"value": 14.5, "unit": "V"}
